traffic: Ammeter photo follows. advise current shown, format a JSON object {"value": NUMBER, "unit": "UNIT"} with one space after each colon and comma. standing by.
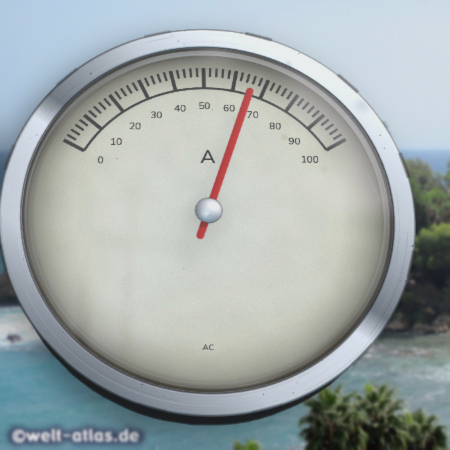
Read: {"value": 66, "unit": "A"}
